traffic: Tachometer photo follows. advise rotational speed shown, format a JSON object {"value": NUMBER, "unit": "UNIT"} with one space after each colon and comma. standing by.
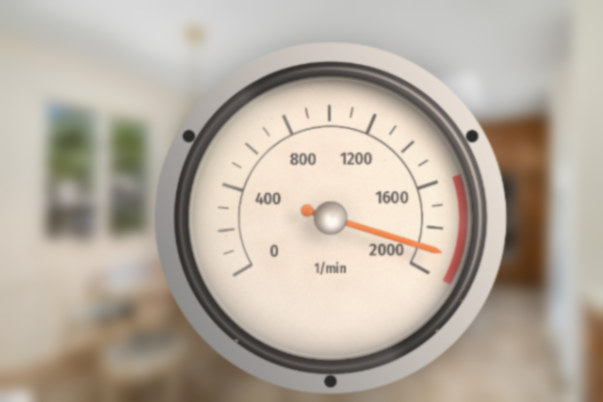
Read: {"value": 1900, "unit": "rpm"}
